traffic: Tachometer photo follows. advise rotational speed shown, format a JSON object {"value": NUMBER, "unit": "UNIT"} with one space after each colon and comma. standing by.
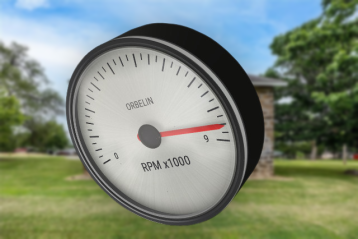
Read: {"value": 8500, "unit": "rpm"}
